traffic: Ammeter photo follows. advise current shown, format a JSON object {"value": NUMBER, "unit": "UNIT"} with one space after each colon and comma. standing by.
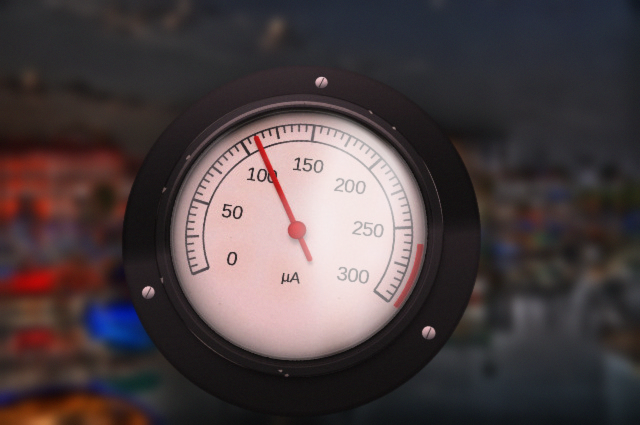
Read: {"value": 110, "unit": "µA"}
